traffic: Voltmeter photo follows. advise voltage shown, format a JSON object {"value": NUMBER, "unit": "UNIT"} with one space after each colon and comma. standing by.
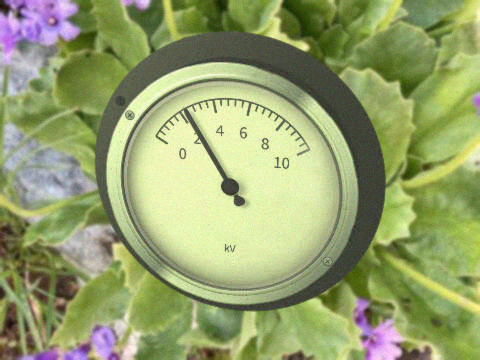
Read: {"value": 2.4, "unit": "kV"}
